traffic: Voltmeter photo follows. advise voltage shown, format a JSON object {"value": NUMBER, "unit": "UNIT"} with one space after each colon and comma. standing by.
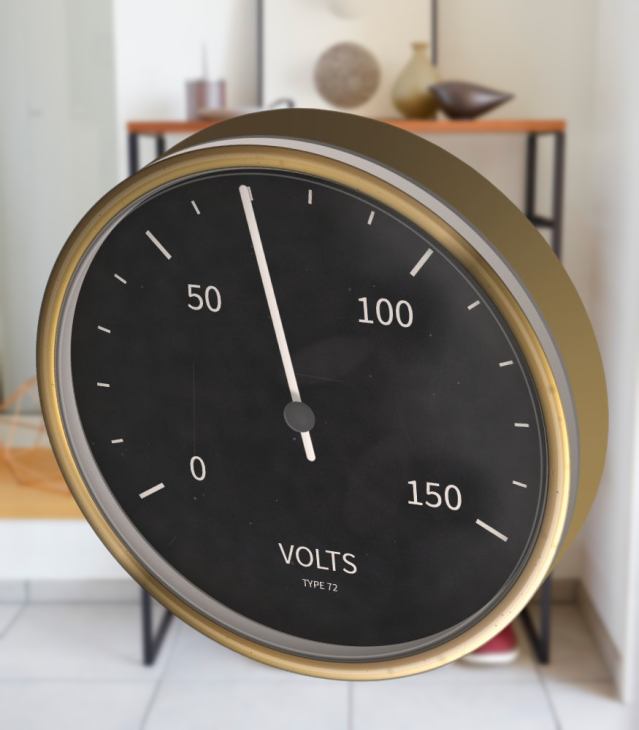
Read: {"value": 70, "unit": "V"}
